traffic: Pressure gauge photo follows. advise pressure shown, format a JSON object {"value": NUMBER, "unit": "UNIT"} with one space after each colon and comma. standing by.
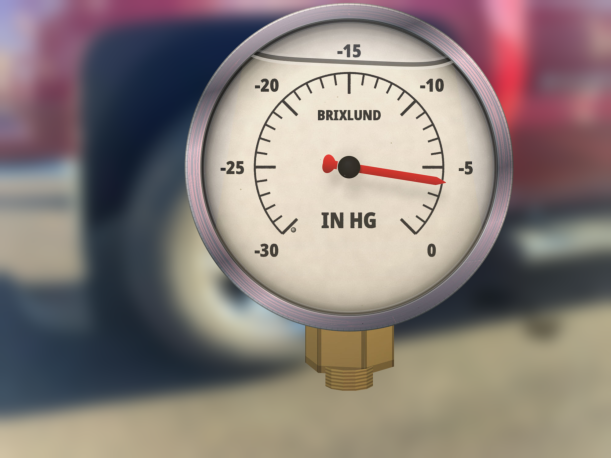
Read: {"value": -4, "unit": "inHg"}
